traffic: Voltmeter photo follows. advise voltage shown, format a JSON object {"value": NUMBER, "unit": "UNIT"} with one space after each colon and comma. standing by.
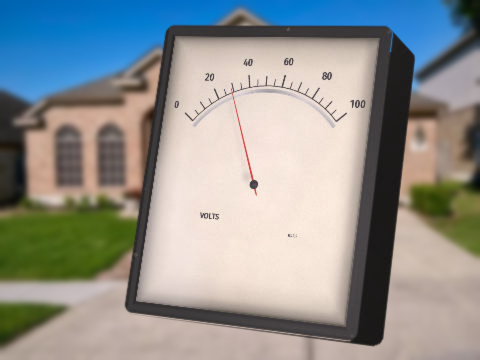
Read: {"value": 30, "unit": "V"}
